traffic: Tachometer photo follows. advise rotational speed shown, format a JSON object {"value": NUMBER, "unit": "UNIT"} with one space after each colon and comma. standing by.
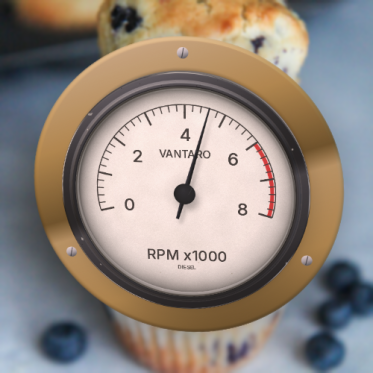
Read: {"value": 4600, "unit": "rpm"}
